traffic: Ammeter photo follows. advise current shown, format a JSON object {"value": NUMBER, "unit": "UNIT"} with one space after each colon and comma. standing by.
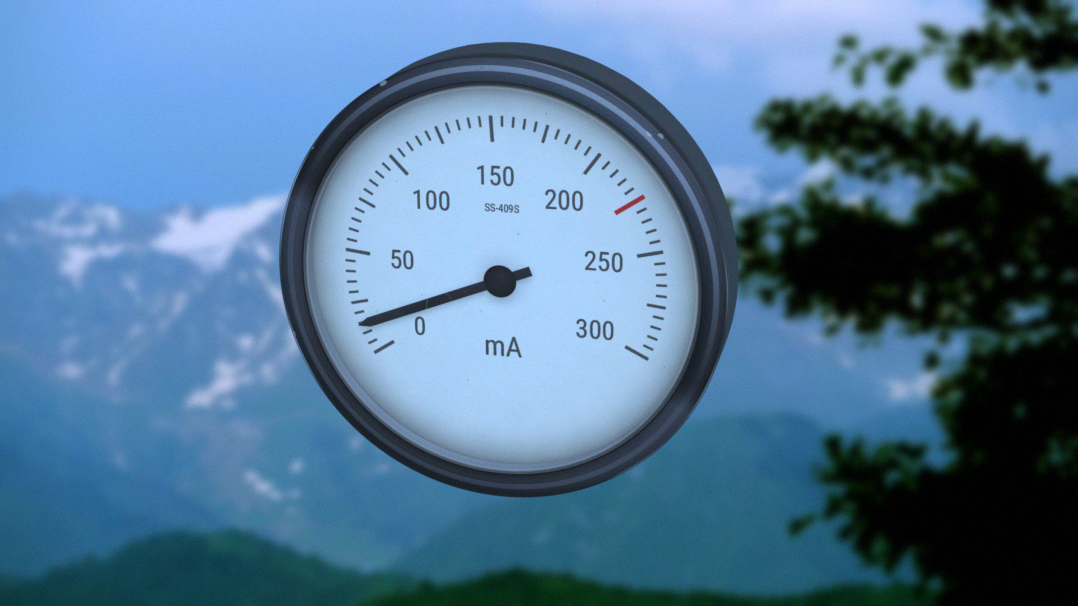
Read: {"value": 15, "unit": "mA"}
